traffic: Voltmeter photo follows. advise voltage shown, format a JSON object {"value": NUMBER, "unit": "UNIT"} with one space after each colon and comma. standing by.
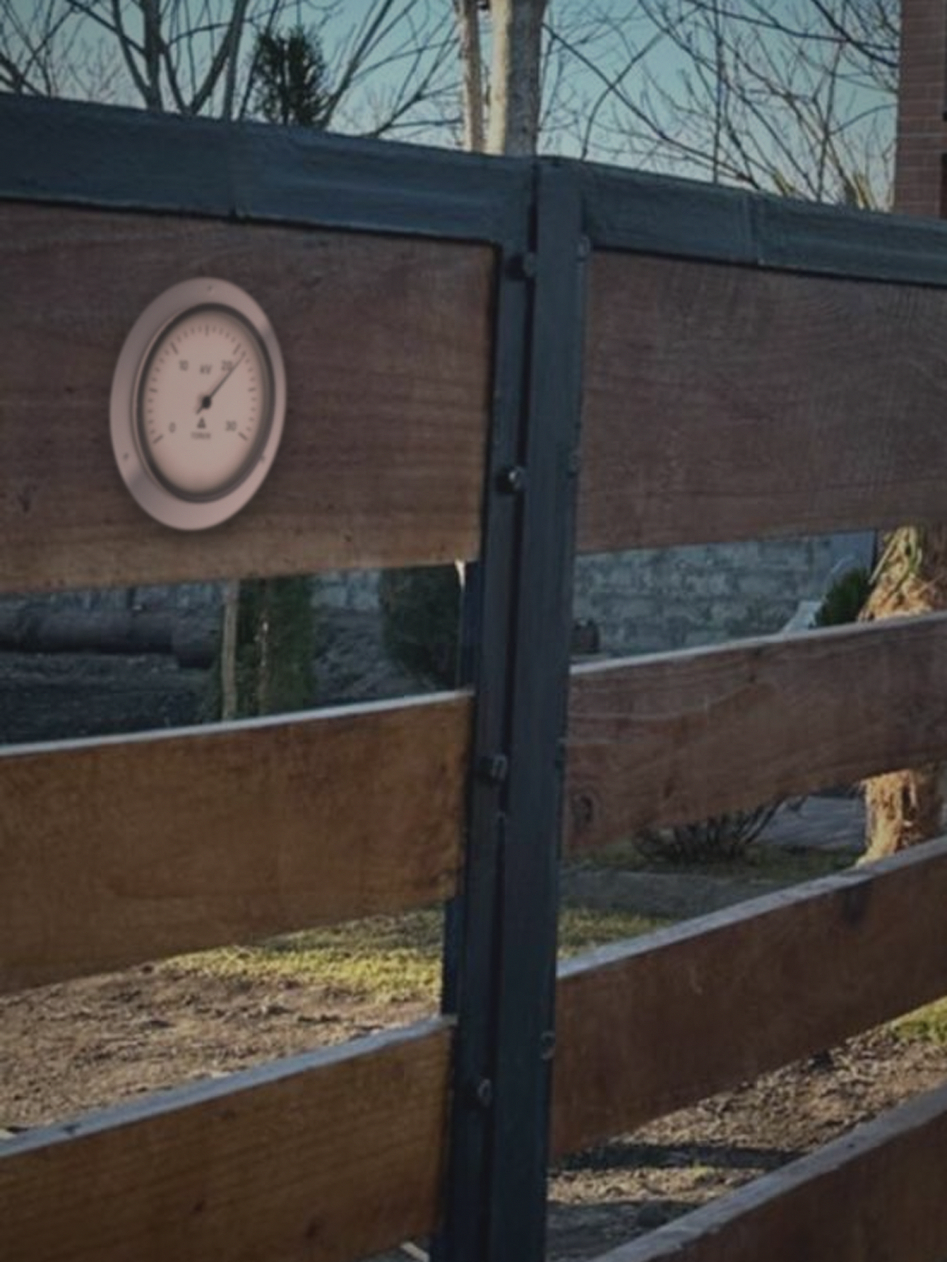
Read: {"value": 21, "unit": "kV"}
